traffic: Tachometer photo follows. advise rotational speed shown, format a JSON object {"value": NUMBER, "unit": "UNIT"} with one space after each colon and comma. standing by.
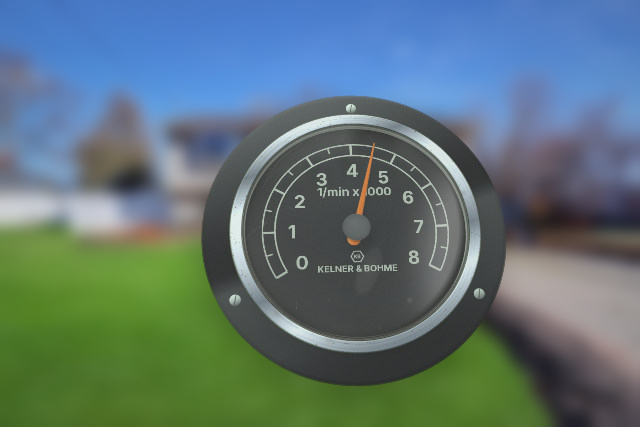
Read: {"value": 4500, "unit": "rpm"}
